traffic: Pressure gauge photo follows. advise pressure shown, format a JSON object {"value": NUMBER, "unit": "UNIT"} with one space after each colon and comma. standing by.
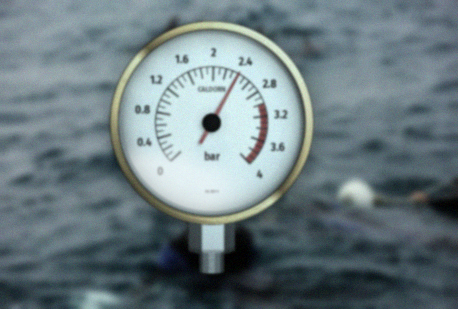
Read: {"value": 2.4, "unit": "bar"}
